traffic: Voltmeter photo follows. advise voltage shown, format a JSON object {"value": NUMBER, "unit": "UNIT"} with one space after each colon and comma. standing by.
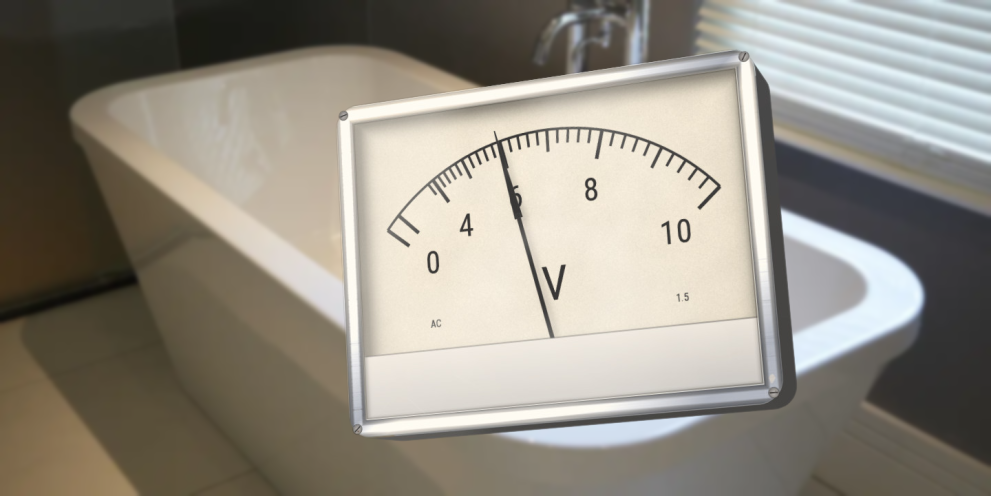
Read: {"value": 6, "unit": "V"}
